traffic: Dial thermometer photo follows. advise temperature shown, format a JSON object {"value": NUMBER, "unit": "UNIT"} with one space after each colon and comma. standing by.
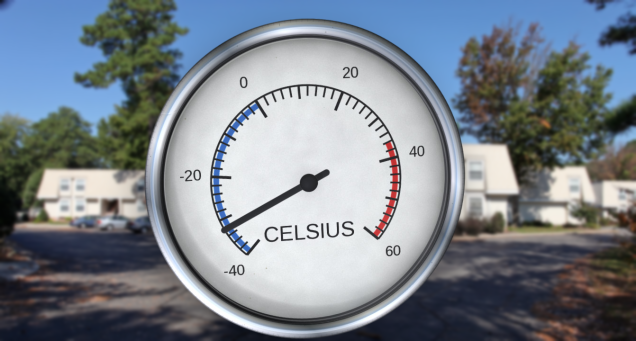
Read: {"value": -32, "unit": "°C"}
